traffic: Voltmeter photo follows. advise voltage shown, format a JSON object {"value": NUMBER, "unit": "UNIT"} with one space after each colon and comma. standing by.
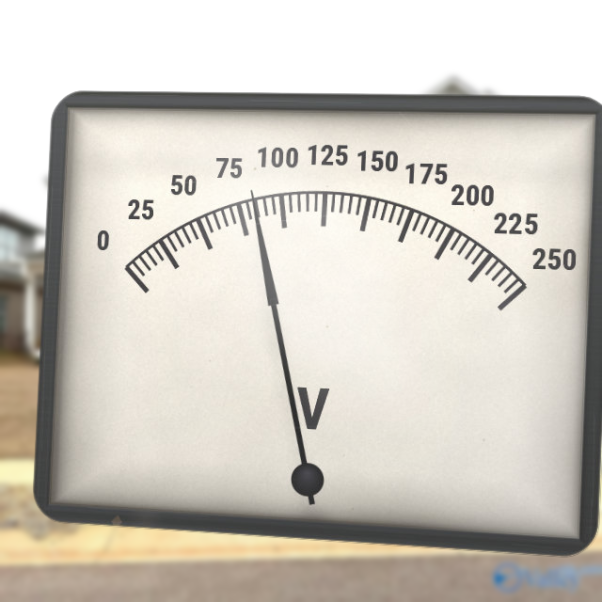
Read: {"value": 85, "unit": "V"}
